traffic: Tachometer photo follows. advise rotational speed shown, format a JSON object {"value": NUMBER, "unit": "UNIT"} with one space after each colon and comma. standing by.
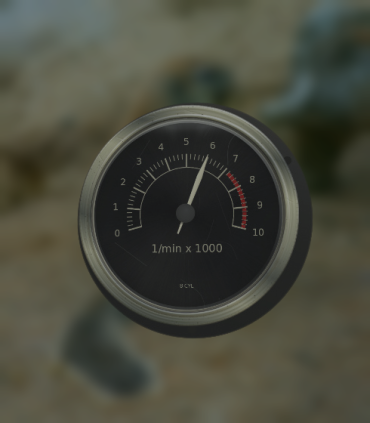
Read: {"value": 6000, "unit": "rpm"}
